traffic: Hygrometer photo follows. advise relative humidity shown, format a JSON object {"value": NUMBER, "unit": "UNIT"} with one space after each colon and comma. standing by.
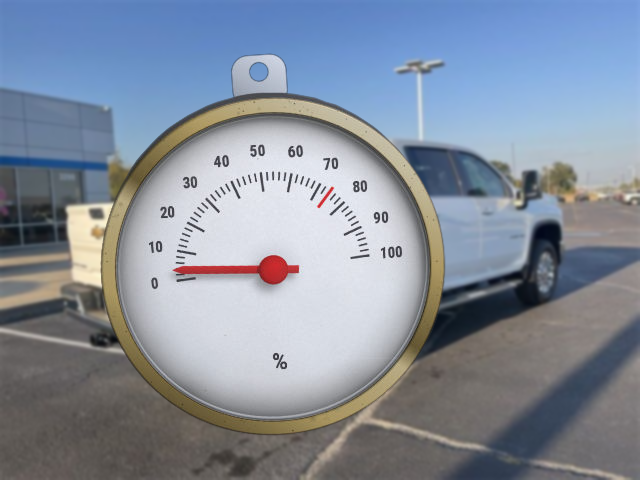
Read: {"value": 4, "unit": "%"}
